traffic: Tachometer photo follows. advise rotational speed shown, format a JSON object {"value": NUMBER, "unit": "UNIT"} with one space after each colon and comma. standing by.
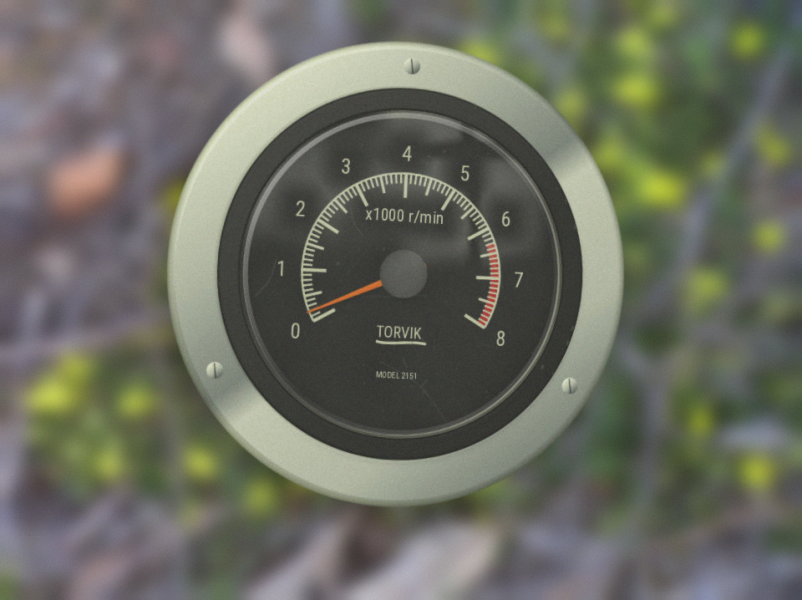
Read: {"value": 200, "unit": "rpm"}
